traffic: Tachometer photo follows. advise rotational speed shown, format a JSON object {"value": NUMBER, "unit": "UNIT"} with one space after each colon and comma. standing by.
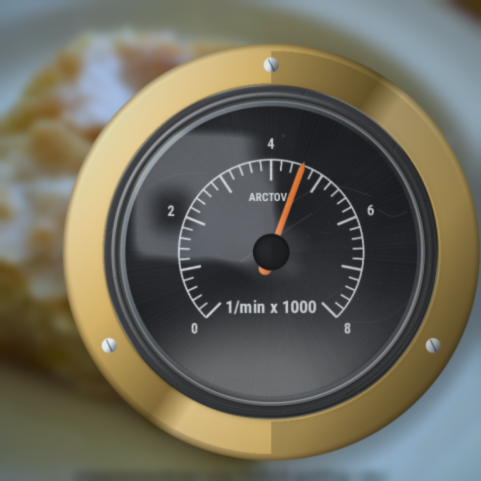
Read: {"value": 4600, "unit": "rpm"}
